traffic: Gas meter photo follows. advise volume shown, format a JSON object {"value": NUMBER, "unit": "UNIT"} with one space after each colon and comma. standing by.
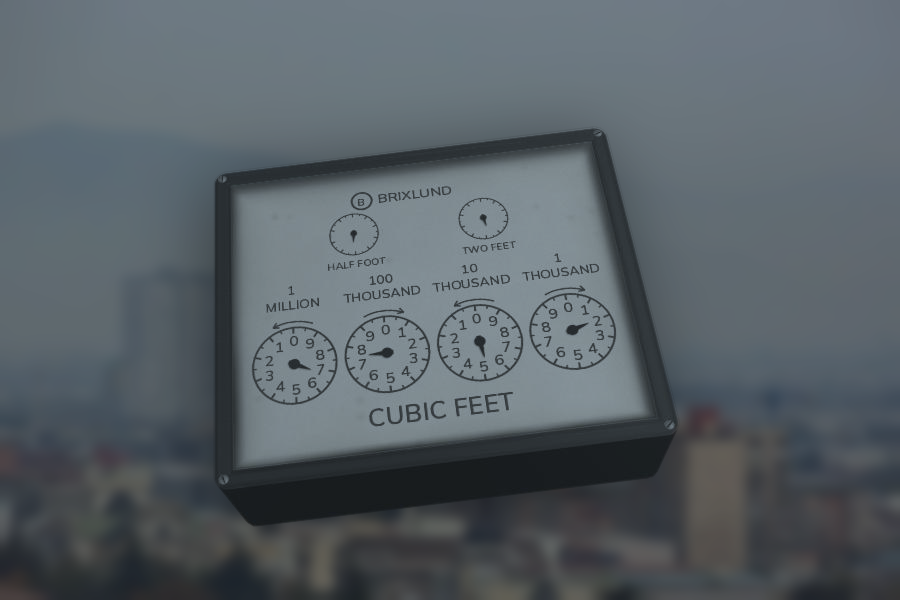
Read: {"value": 675200, "unit": "ft³"}
